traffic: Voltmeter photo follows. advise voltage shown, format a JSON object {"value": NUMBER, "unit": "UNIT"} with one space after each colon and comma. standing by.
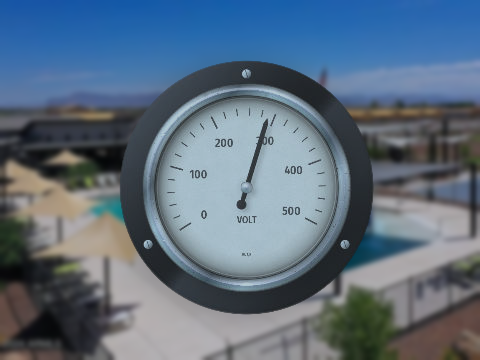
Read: {"value": 290, "unit": "V"}
